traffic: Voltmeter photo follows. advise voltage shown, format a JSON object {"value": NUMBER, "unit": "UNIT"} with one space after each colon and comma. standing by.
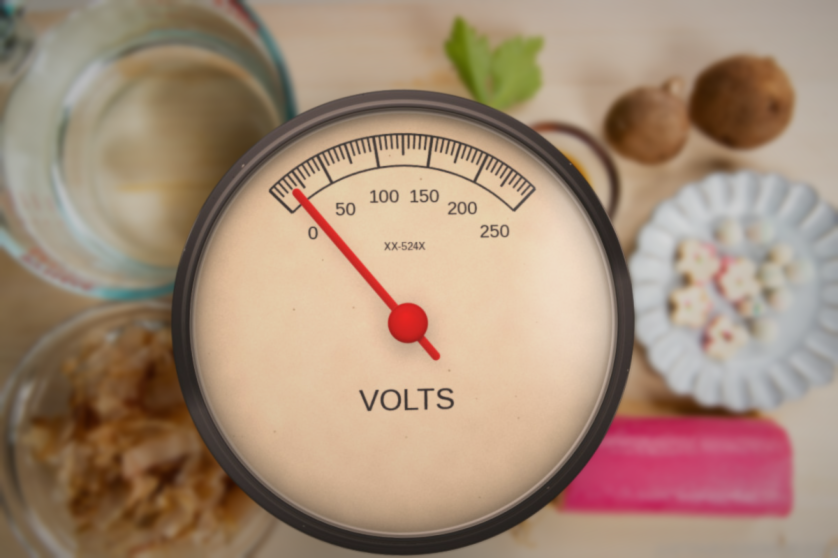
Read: {"value": 15, "unit": "V"}
